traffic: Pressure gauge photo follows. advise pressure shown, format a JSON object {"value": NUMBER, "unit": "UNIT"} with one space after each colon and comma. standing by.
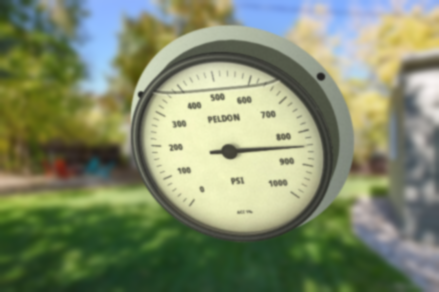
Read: {"value": 840, "unit": "psi"}
